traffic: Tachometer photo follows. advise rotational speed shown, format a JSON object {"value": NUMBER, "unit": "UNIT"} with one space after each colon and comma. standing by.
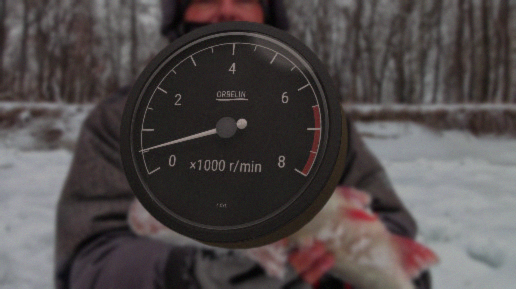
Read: {"value": 500, "unit": "rpm"}
